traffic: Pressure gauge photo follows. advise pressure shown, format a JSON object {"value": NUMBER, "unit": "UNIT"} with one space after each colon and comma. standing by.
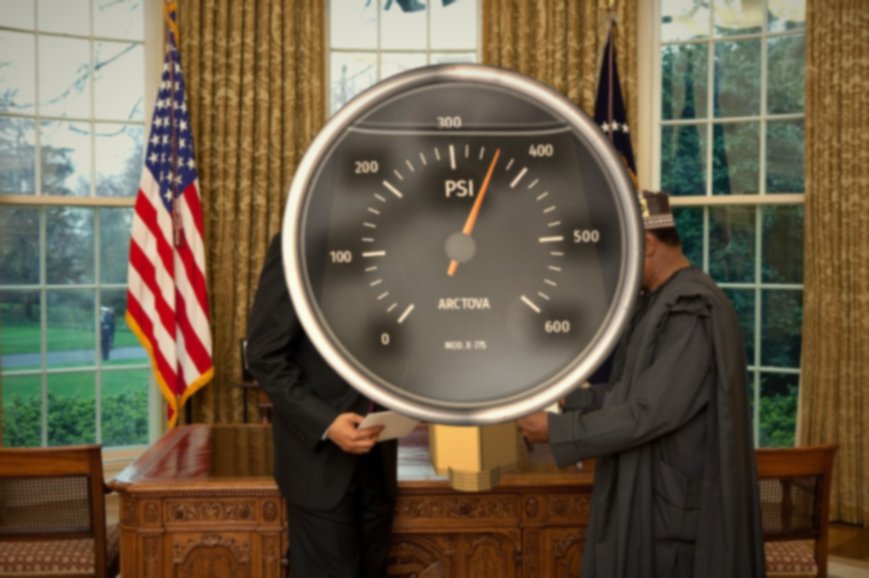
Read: {"value": 360, "unit": "psi"}
